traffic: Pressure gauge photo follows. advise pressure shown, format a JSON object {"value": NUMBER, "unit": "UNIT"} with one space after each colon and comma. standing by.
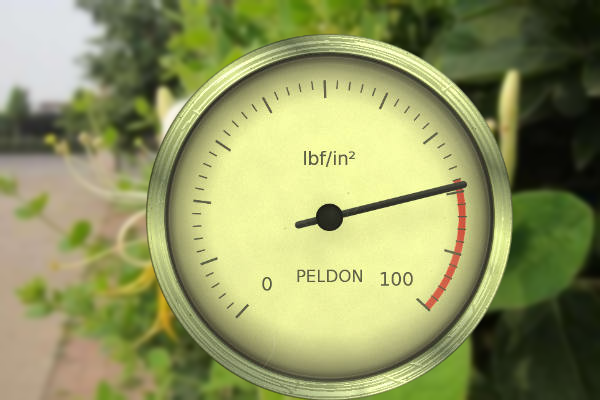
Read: {"value": 79, "unit": "psi"}
